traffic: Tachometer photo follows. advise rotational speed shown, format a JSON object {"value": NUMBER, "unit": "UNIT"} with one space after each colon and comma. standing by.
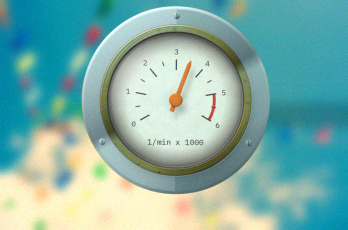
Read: {"value": 3500, "unit": "rpm"}
